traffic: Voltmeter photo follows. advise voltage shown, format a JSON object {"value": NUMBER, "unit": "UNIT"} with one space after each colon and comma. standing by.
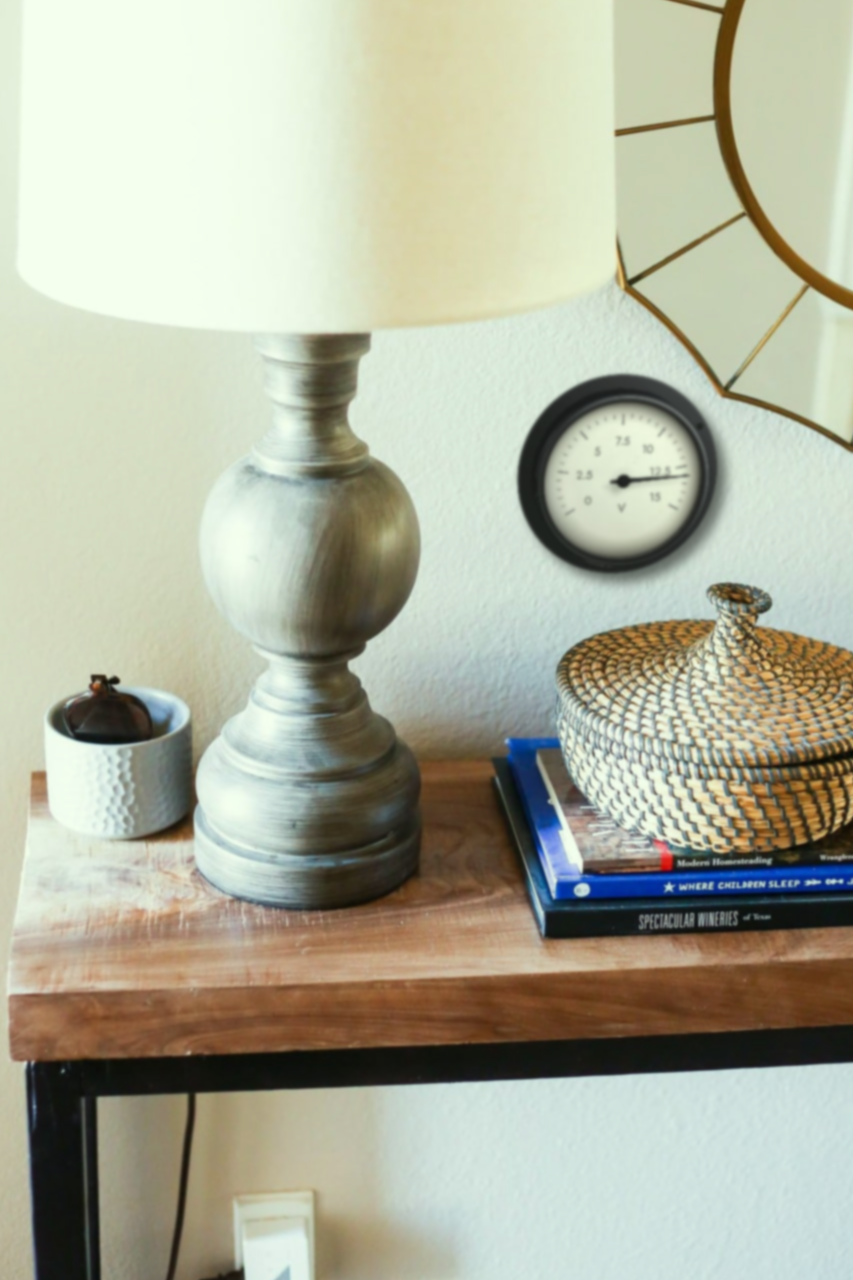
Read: {"value": 13, "unit": "V"}
